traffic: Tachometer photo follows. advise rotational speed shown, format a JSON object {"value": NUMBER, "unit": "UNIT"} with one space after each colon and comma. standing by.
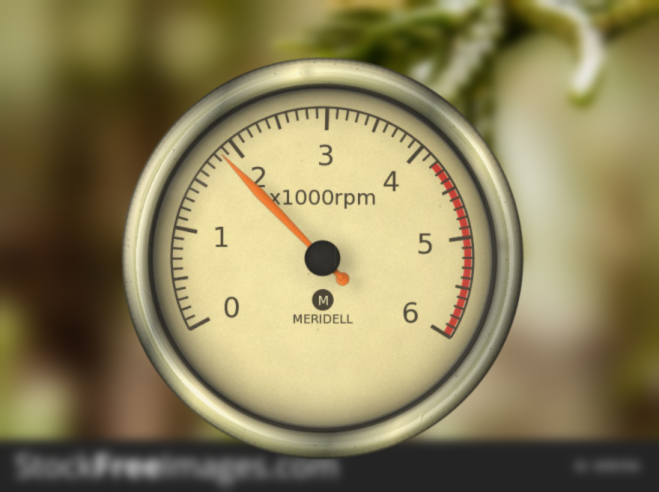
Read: {"value": 1850, "unit": "rpm"}
